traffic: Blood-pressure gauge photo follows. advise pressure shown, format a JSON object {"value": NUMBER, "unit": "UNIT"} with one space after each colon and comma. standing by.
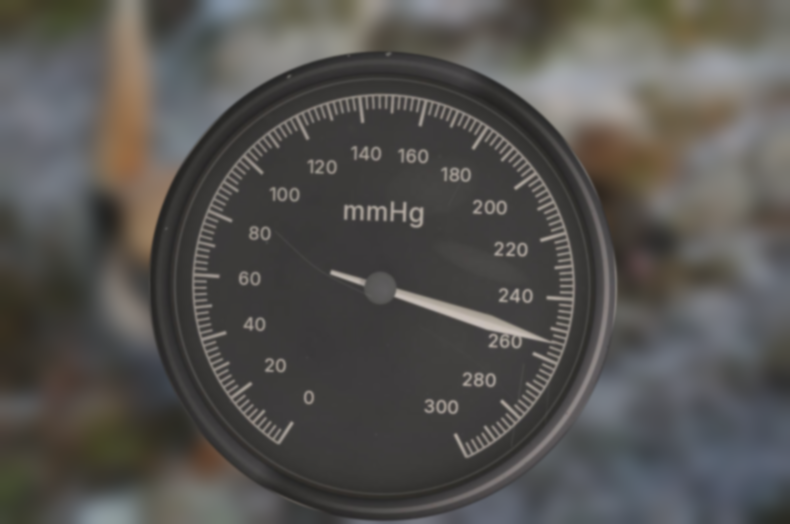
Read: {"value": 254, "unit": "mmHg"}
